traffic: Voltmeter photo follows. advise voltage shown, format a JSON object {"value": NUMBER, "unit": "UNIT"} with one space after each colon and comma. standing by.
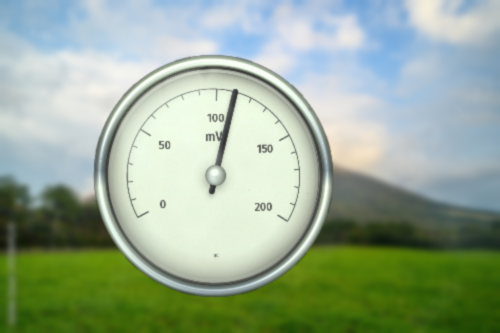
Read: {"value": 110, "unit": "mV"}
